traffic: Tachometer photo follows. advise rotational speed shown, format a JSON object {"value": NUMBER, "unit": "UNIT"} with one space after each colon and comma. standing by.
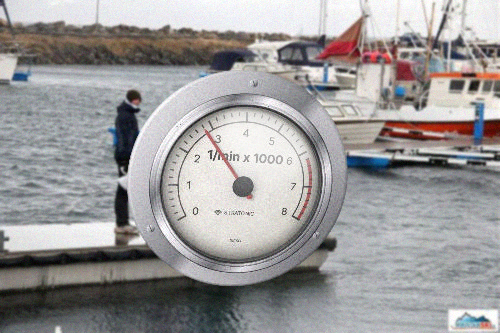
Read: {"value": 2800, "unit": "rpm"}
